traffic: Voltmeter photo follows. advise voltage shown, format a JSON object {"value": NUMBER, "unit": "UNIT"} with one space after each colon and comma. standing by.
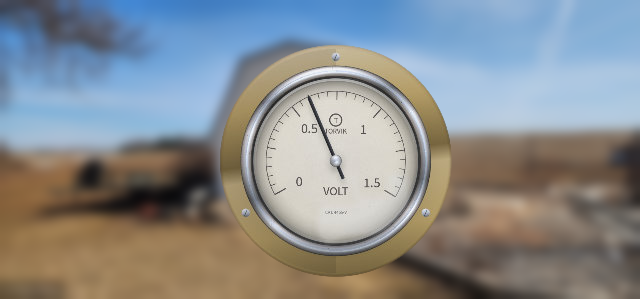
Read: {"value": 0.6, "unit": "V"}
